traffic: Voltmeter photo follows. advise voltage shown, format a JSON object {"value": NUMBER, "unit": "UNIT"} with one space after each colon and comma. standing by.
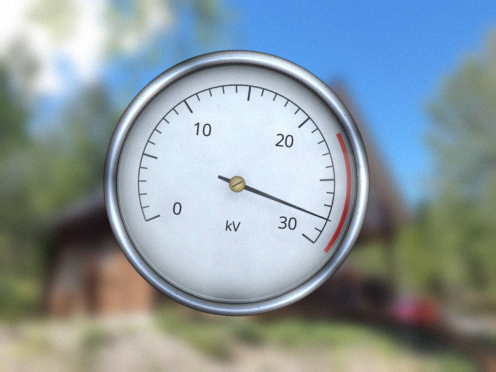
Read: {"value": 28, "unit": "kV"}
